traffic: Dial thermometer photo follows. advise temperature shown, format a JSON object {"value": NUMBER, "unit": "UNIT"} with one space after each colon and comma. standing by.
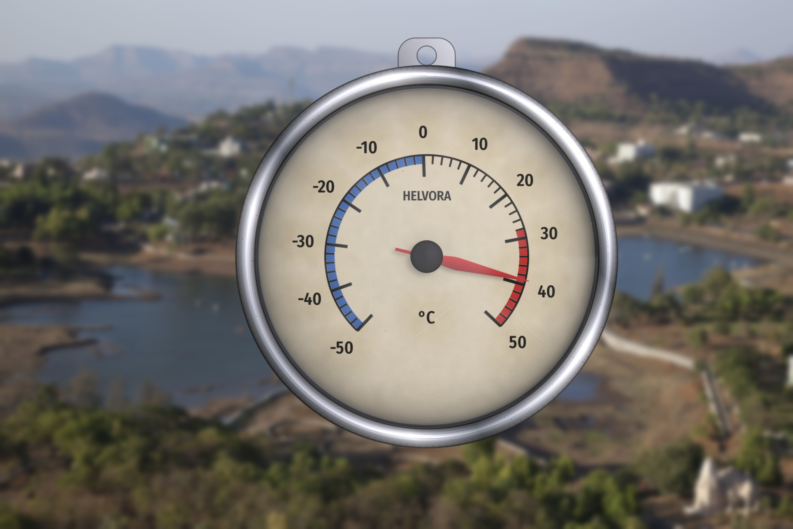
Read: {"value": 39, "unit": "°C"}
